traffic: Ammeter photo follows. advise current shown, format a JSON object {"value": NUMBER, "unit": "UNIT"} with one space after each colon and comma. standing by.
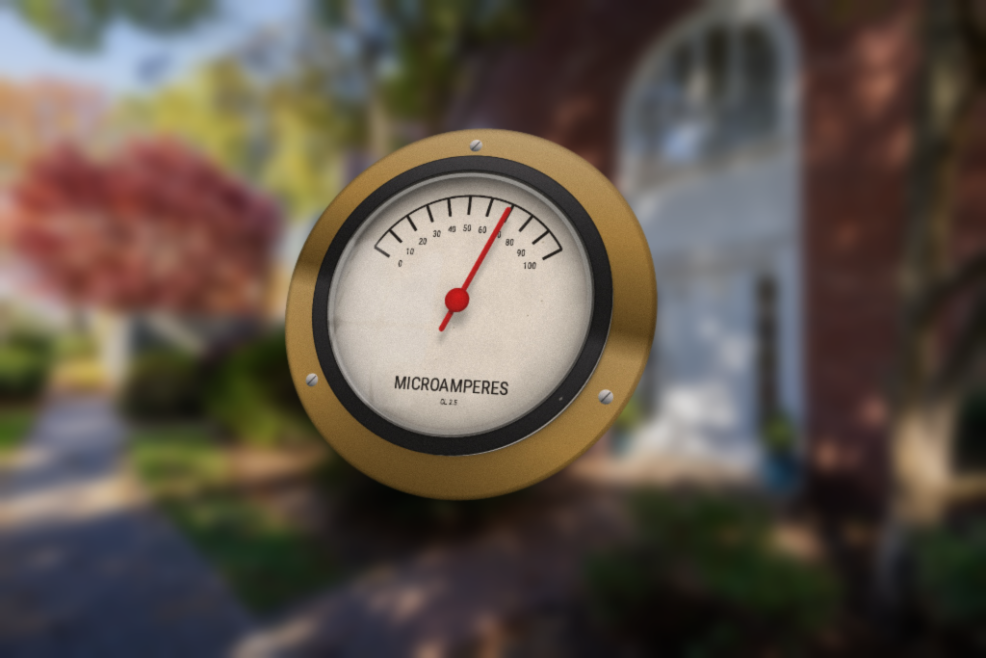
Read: {"value": 70, "unit": "µA"}
